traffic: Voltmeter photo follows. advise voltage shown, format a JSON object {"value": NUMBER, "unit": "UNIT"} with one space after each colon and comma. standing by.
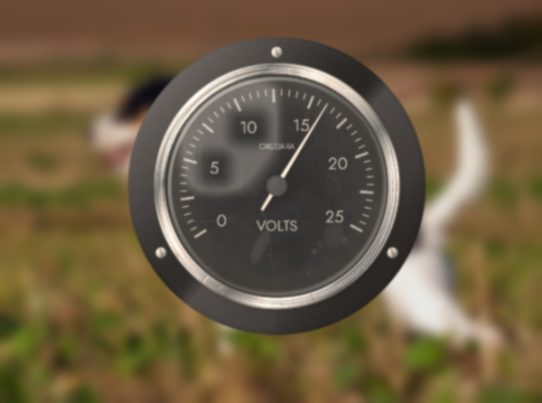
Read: {"value": 16, "unit": "V"}
